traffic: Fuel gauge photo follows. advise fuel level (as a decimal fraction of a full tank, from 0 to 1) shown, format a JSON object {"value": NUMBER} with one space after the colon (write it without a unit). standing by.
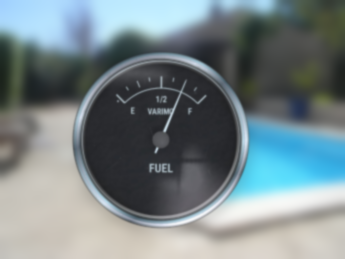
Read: {"value": 0.75}
